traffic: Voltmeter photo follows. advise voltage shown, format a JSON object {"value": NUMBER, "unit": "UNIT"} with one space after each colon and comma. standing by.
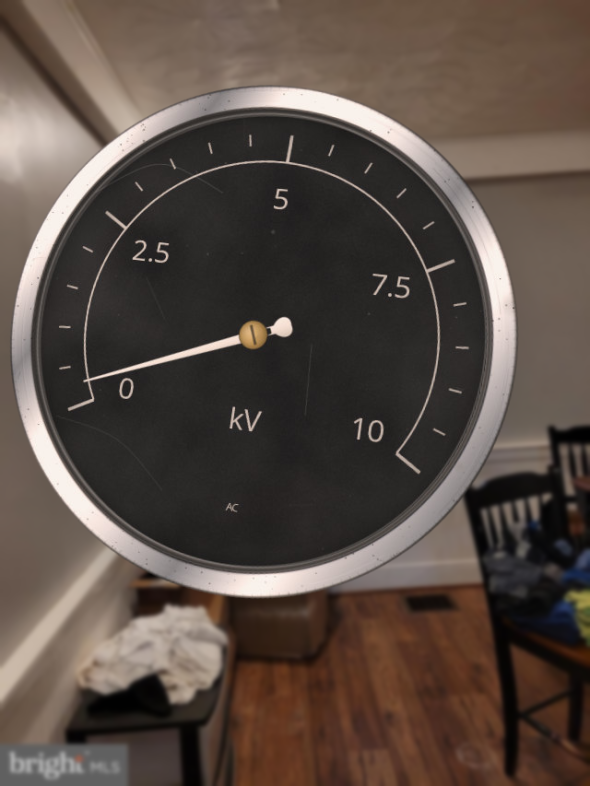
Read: {"value": 0.25, "unit": "kV"}
